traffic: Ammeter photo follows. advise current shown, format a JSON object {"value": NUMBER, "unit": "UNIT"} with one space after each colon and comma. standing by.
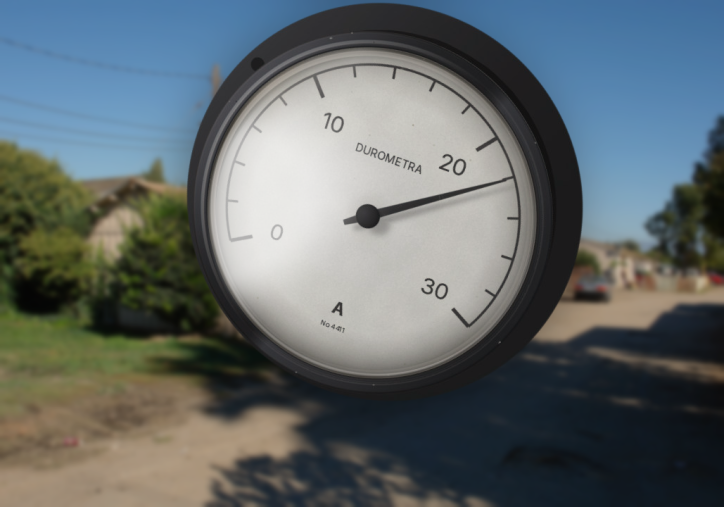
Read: {"value": 22, "unit": "A"}
